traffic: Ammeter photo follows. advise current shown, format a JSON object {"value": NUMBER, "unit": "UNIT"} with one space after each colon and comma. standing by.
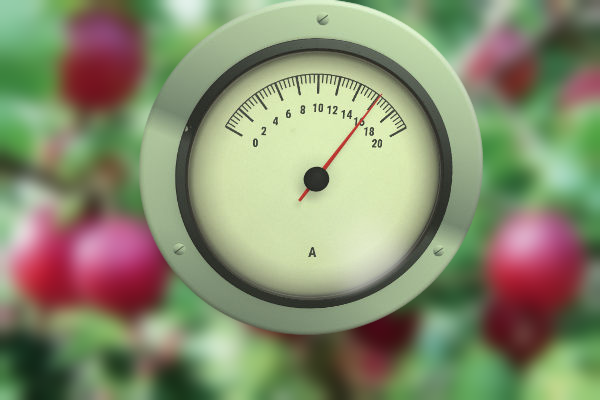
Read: {"value": 16, "unit": "A"}
